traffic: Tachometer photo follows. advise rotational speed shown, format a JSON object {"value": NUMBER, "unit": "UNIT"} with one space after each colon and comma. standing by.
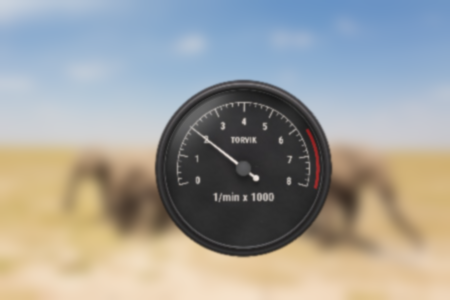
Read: {"value": 2000, "unit": "rpm"}
